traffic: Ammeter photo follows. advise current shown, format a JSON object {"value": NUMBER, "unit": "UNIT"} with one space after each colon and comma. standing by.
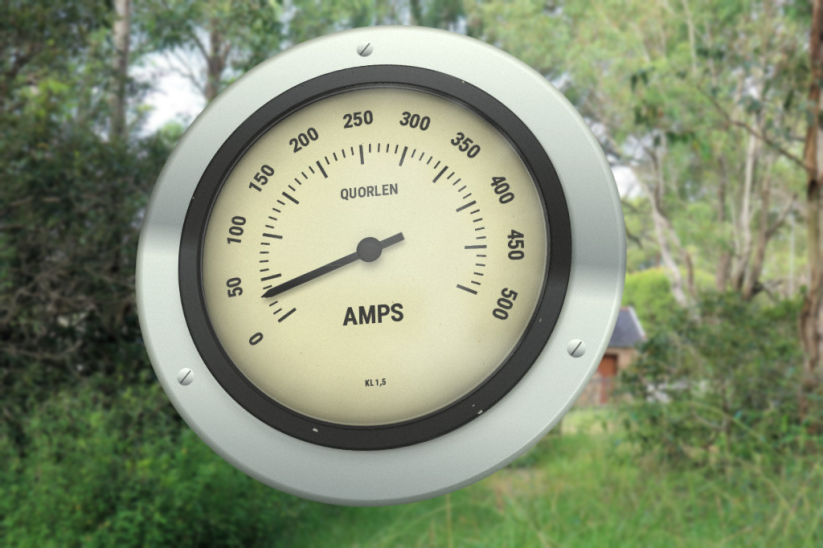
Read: {"value": 30, "unit": "A"}
